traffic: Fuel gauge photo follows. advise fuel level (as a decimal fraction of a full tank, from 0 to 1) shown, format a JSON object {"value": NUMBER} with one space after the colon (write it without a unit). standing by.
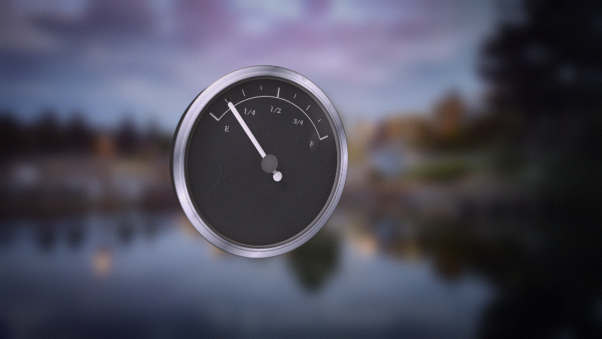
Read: {"value": 0.125}
